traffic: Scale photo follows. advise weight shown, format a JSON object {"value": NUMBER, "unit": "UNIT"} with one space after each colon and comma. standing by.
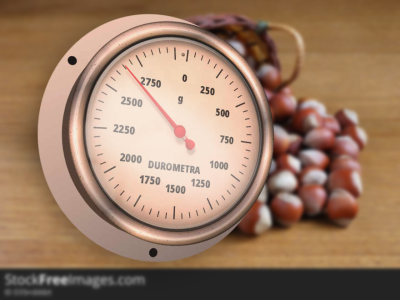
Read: {"value": 2650, "unit": "g"}
